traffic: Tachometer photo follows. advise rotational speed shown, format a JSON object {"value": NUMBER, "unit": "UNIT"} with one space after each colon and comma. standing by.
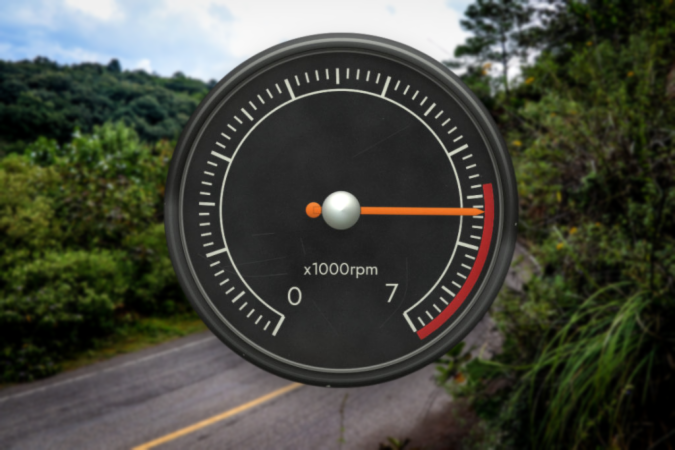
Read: {"value": 5650, "unit": "rpm"}
